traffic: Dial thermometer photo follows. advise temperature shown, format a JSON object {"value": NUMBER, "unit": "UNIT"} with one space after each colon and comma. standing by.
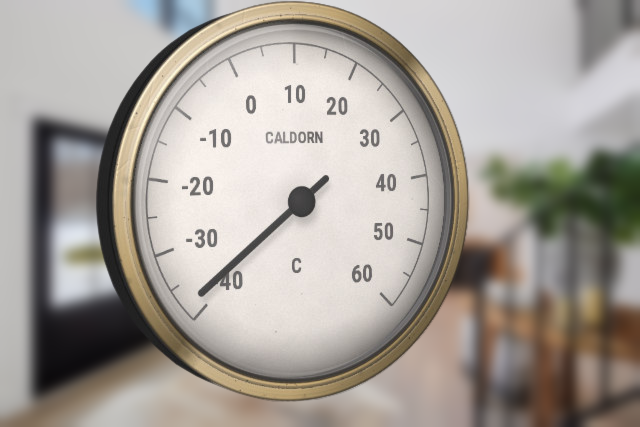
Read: {"value": -37.5, "unit": "°C"}
